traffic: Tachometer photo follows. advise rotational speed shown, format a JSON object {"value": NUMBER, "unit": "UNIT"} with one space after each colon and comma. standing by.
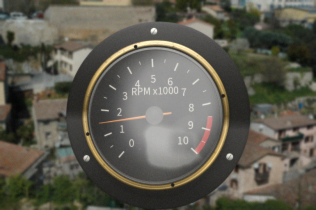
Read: {"value": 1500, "unit": "rpm"}
